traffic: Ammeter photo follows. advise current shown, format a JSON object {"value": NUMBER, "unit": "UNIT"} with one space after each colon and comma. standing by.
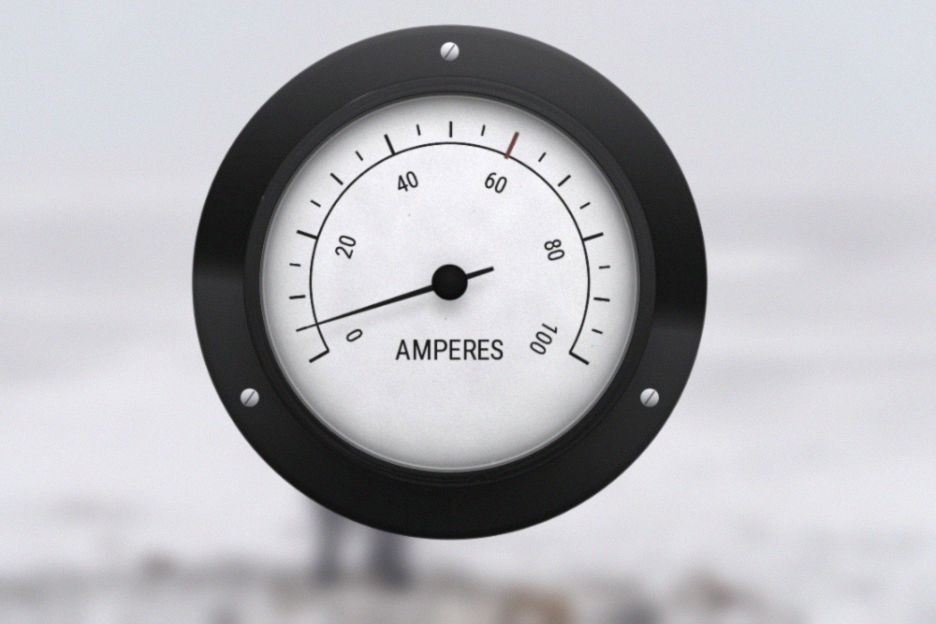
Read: {"value": 5, "unit": "A"}
